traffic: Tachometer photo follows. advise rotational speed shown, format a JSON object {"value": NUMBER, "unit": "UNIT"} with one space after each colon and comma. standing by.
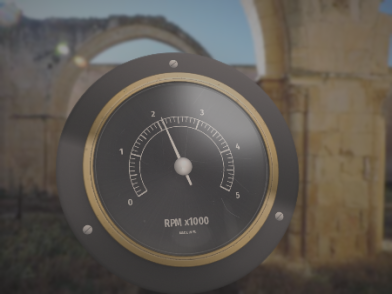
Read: {"value": 2100, "unit": "rpm"}
